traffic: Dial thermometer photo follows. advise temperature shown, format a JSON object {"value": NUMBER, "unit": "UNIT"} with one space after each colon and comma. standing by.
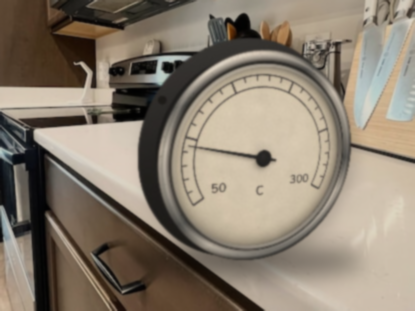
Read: {"value": 95, "unit": "°C"}
